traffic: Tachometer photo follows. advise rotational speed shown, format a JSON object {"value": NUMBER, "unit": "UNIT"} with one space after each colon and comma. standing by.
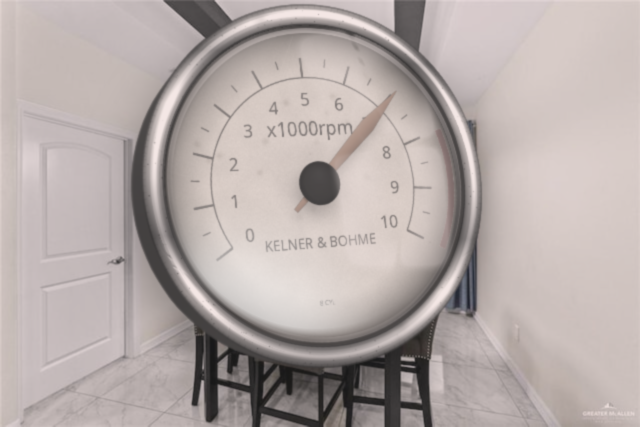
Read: {"value": 7000, "unit": "rpm"}
